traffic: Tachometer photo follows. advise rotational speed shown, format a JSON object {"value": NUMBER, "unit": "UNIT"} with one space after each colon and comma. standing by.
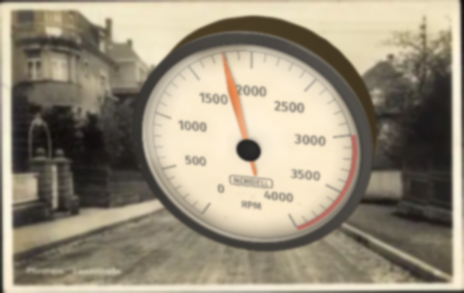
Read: {"value": 1800, "unit": "rpm"}
